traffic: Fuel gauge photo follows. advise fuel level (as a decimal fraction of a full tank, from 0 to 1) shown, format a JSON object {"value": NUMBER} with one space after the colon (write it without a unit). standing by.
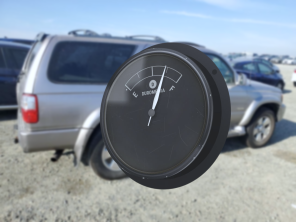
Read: {"value": 0.75}
